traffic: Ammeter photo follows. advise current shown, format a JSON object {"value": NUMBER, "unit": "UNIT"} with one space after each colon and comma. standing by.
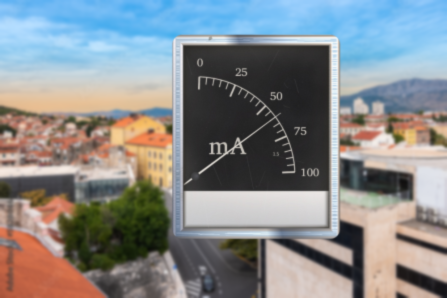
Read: {"value": 60, "unit": "mA"}
